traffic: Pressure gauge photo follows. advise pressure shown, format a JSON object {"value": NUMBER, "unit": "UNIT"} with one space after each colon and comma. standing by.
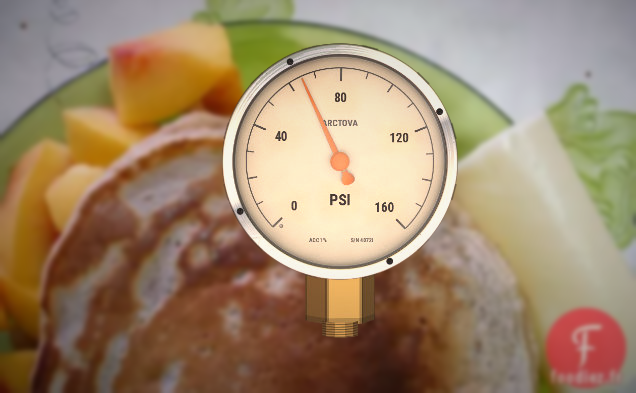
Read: {"value": 65, "unit": "psi"}
